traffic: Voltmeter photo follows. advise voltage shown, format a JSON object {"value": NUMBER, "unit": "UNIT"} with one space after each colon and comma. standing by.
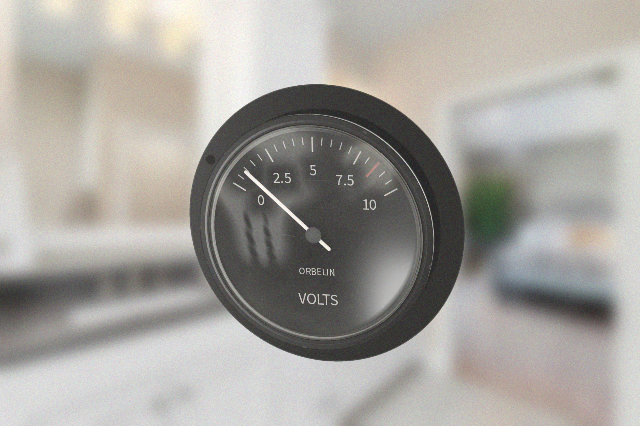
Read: {"value": 1, "unit": "V"}
